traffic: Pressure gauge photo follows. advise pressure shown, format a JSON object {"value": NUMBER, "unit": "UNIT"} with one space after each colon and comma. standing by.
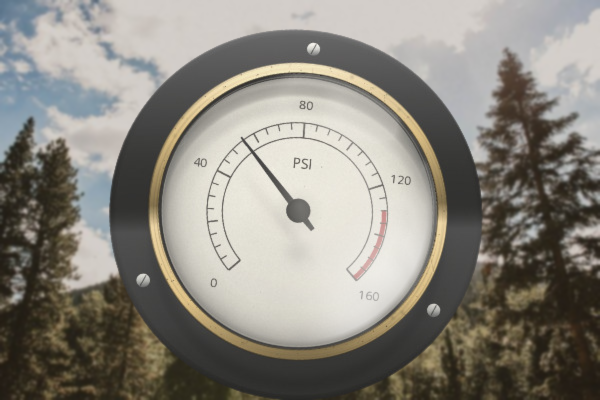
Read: {"value": 55, "unit": "psi"}
